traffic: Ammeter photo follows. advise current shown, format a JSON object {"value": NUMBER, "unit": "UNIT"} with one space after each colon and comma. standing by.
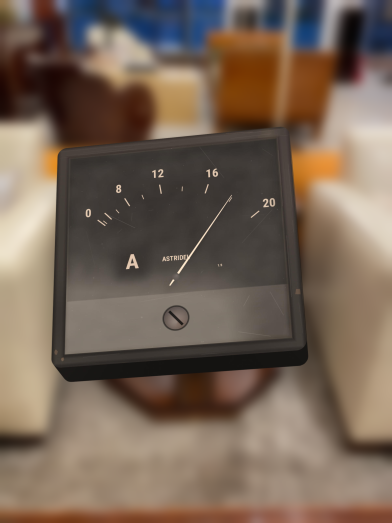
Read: {"value": 18, "unit": "A"}
